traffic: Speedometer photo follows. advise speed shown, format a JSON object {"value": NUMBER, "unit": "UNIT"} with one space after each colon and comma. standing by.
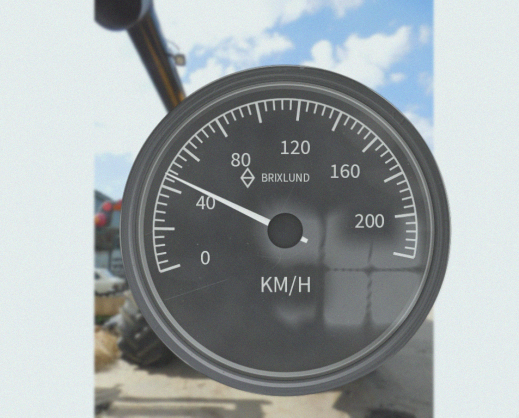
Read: {"value": 46, "unit": "km/h"}
